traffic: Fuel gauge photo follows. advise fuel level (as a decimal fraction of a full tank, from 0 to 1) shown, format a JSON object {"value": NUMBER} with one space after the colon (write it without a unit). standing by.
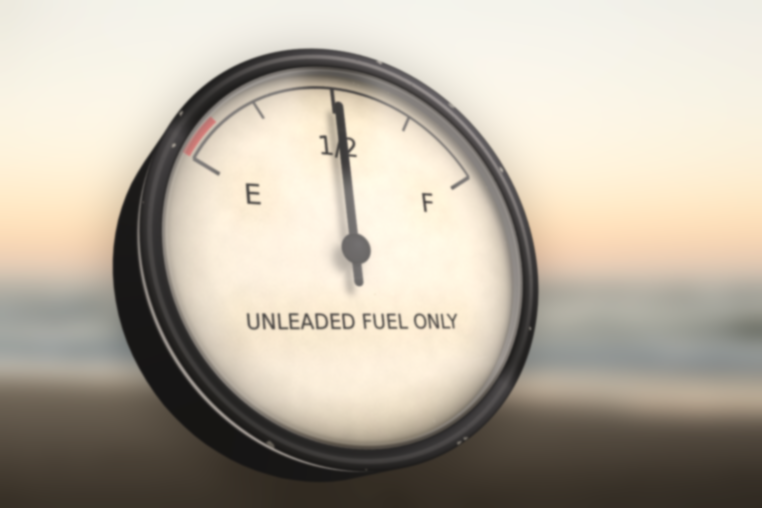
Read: {"value": 0.5}
